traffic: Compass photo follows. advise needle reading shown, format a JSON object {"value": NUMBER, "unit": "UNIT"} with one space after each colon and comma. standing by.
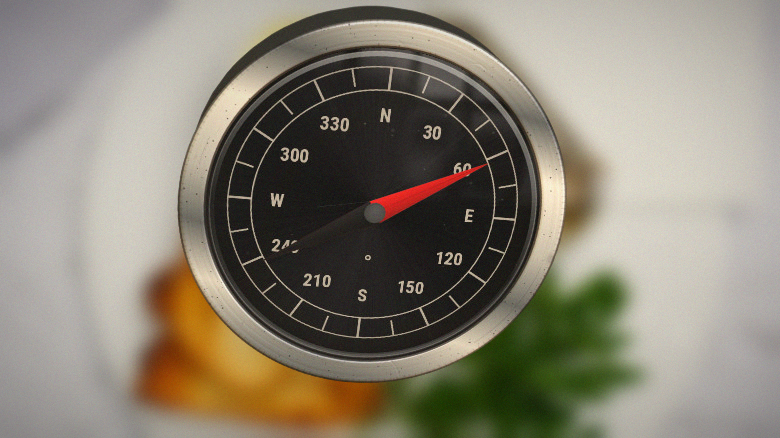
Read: {"value": 60, "unit": "°"}
